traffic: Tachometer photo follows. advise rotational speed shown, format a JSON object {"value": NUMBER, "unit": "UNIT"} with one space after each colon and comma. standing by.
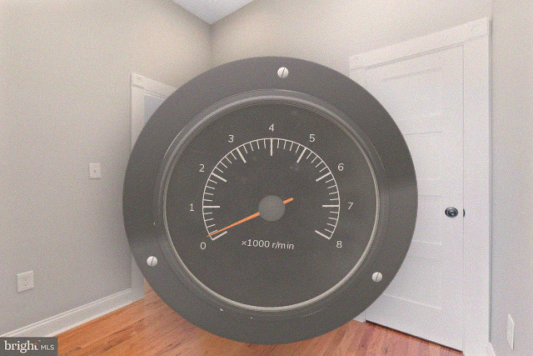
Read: {"value": 200, "unit": "rpm"}
